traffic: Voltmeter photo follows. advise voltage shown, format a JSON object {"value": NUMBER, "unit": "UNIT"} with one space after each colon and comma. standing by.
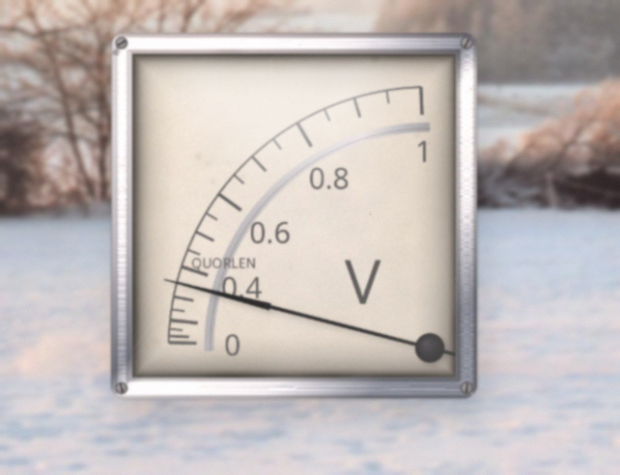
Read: {"value": 0.35, "unit": "V"}
